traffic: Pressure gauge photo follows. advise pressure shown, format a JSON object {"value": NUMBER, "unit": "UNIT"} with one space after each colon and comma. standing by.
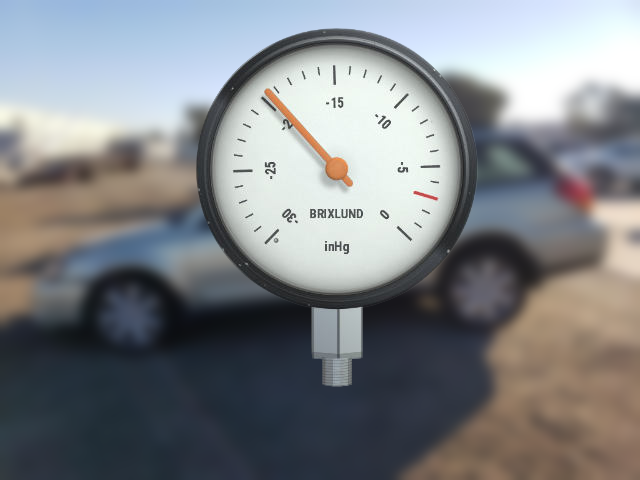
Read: {"value": -19.5, "unit": "inHg"}
